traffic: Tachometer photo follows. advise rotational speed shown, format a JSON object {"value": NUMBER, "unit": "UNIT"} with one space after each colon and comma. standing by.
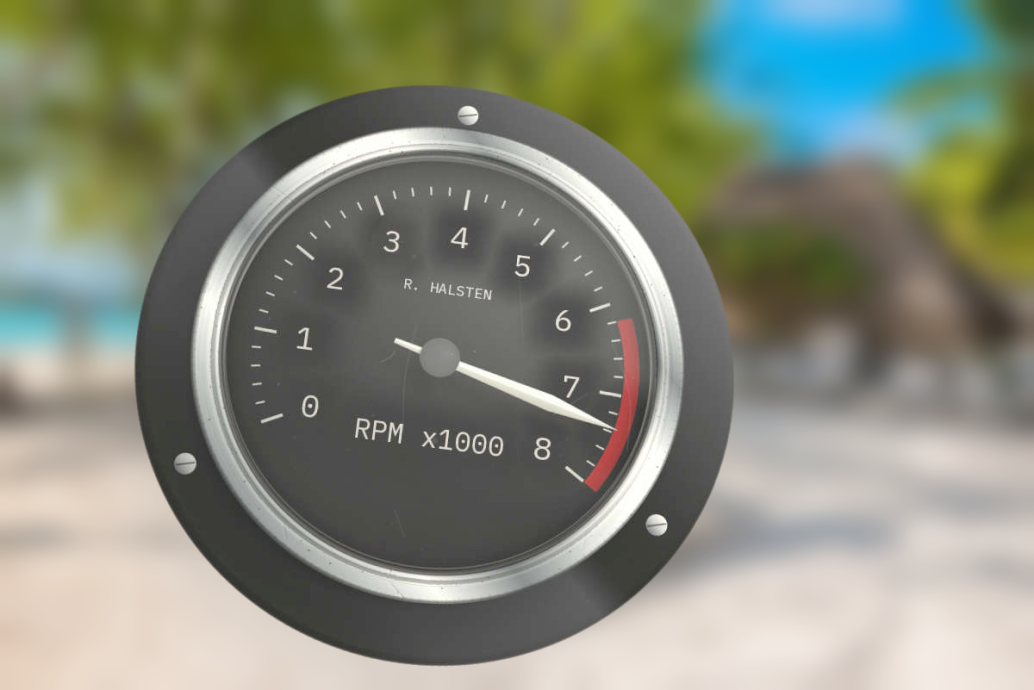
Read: {"value": 7400, "unit": "rpm"}
